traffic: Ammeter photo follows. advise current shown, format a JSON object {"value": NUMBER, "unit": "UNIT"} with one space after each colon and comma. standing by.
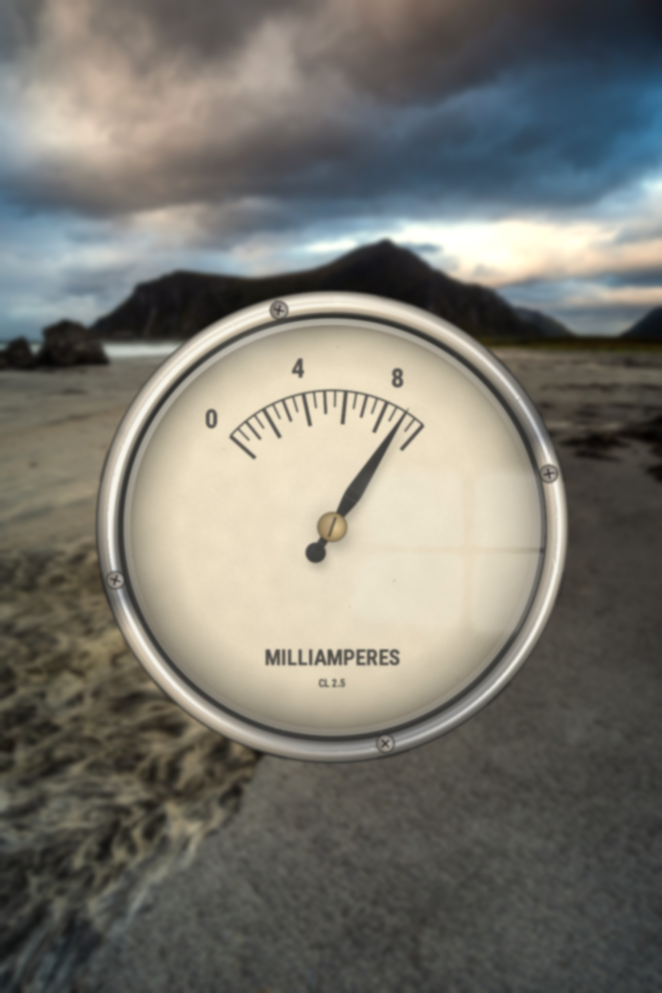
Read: {"value": 9, "unit": "mA"}
